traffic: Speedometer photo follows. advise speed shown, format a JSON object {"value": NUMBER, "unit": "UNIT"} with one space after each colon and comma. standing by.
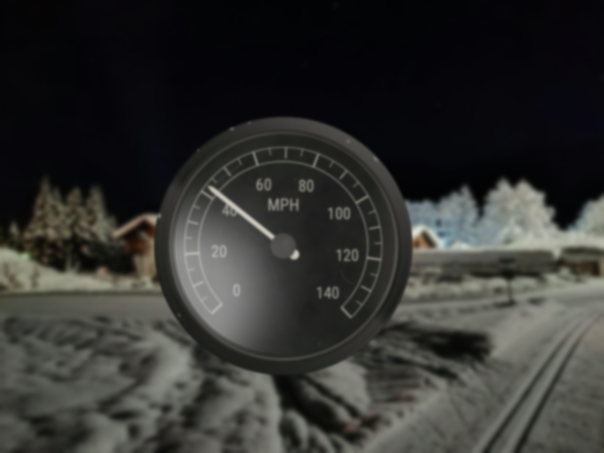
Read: {"value": 42.5, "unit": "mph"}
